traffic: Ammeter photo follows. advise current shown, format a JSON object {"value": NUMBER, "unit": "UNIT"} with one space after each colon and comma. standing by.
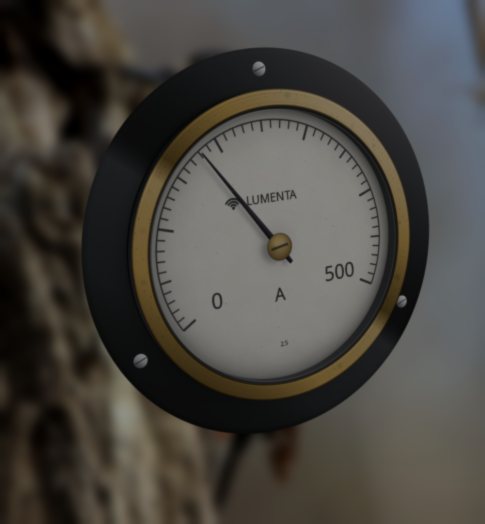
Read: {"value": 180, "unit": "A"}
